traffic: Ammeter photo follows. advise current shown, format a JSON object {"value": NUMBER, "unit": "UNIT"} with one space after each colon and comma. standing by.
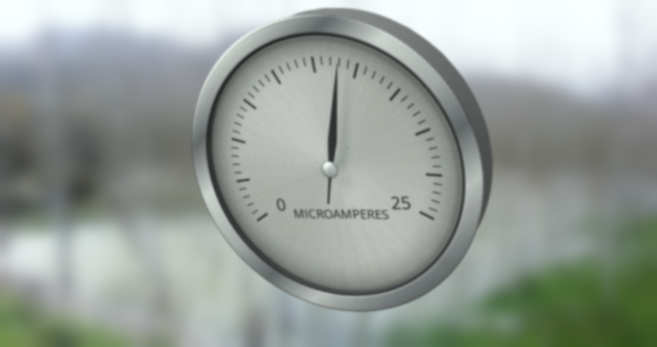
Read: {"value": 14, "unit": "µA"}
